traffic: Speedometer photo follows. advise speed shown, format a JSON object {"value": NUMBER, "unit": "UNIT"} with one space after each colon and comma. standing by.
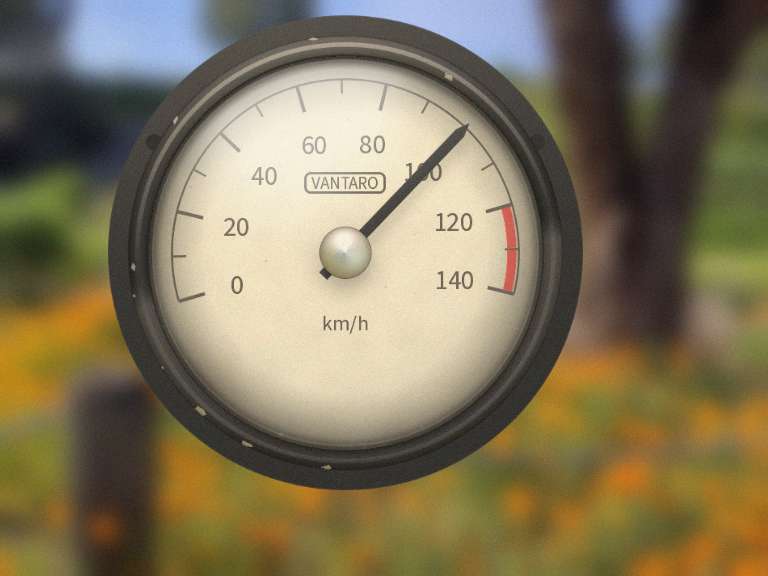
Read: {"value": 100, "unit": "km/h"}
